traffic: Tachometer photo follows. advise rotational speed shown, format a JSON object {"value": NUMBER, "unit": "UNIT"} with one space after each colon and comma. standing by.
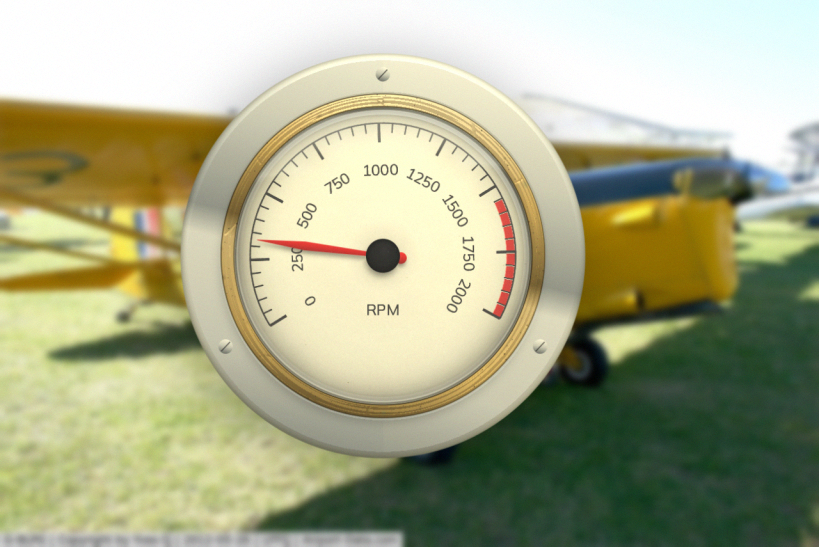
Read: {"value": 325, "unit": "rpm"}
